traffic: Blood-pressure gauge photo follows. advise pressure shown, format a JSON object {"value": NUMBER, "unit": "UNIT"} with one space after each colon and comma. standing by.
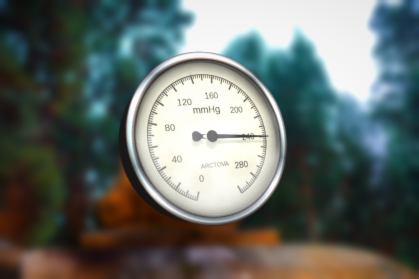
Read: {"value": 240, "unit": "mmHg"}
